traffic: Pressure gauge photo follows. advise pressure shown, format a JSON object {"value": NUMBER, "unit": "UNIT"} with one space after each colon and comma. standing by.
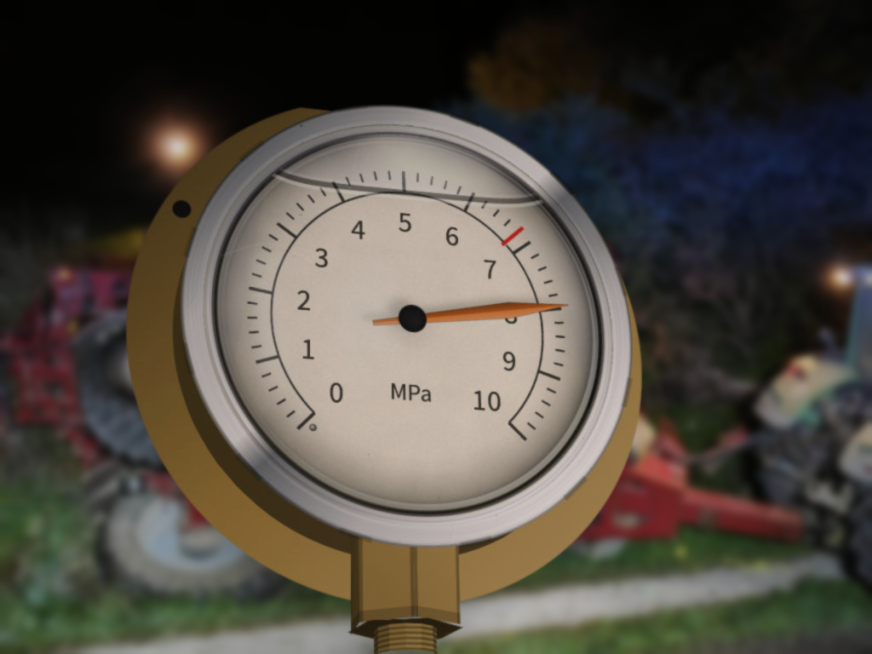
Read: {"value": 8, "unit": "MPa"}
